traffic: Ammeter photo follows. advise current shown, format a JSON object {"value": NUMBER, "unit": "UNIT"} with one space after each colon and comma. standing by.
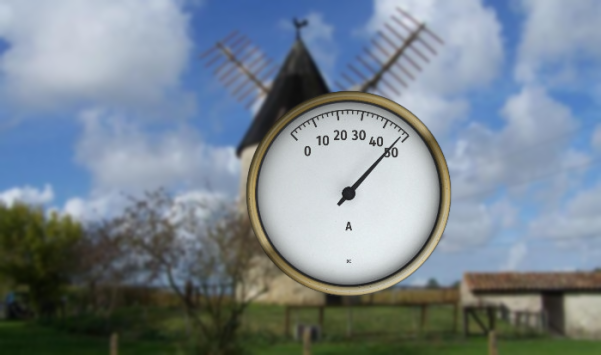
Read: {"value": 48, "unit": "A"}
